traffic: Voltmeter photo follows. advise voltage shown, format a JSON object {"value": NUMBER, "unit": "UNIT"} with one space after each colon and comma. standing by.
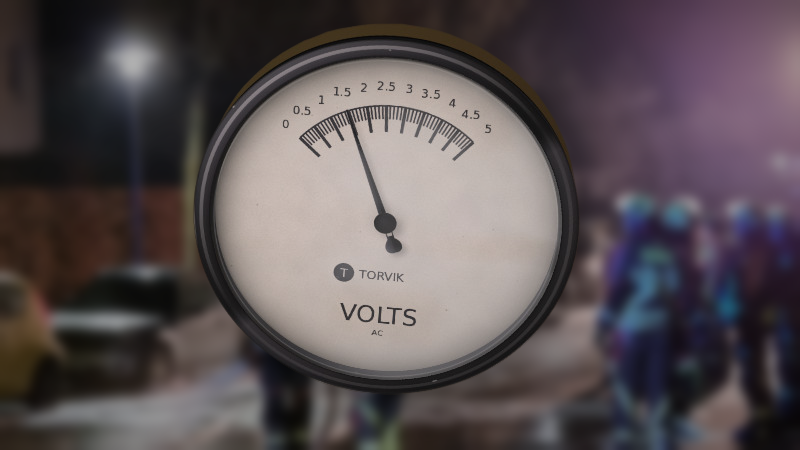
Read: {"value": 1.5, "unit": "V"}
